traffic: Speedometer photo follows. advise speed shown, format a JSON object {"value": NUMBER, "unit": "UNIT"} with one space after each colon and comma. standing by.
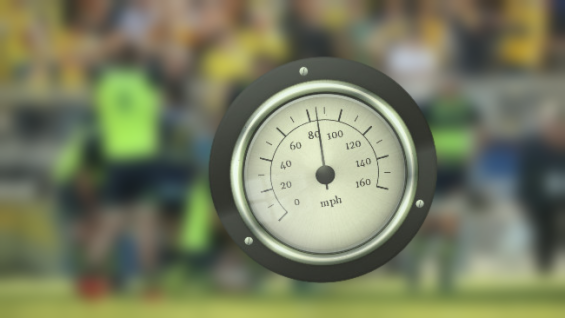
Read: {"value": 85, "unit": "mph"}
